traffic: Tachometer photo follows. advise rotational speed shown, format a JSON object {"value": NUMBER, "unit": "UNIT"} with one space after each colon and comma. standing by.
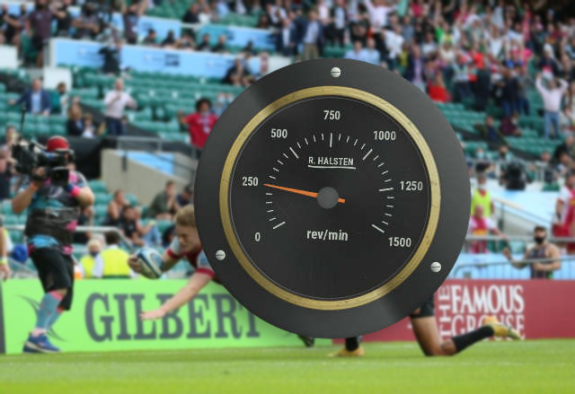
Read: {"value": 250, "unit": "rpm"}
